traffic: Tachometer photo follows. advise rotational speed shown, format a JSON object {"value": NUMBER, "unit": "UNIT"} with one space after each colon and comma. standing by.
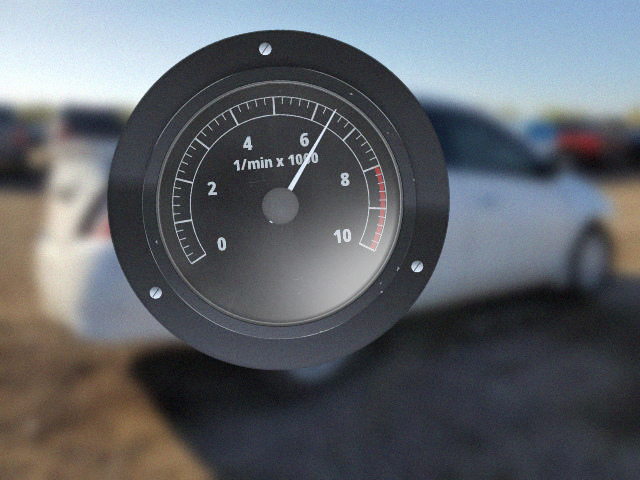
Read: {"value": 6400, "unit": "rpm"}
